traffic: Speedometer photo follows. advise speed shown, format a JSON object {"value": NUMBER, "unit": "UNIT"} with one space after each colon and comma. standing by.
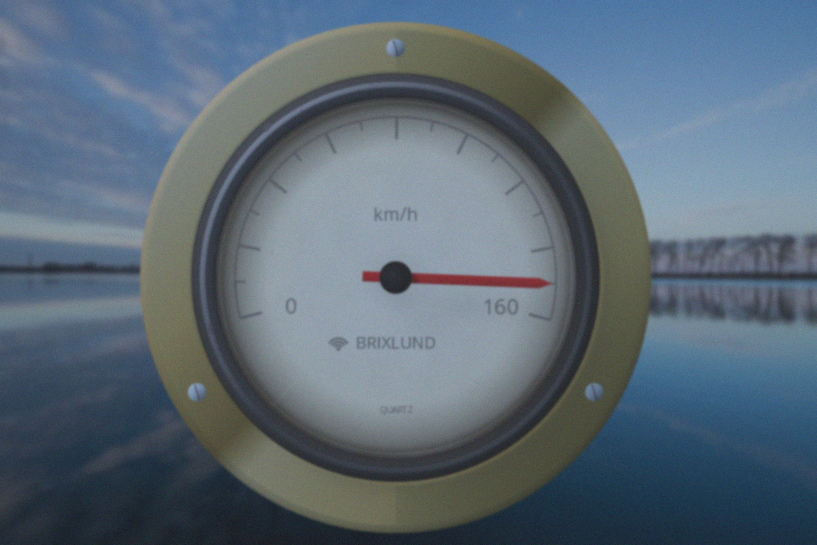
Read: {"value": 150, "unit": "km/h"}
